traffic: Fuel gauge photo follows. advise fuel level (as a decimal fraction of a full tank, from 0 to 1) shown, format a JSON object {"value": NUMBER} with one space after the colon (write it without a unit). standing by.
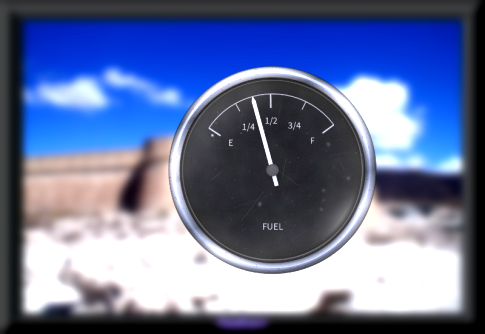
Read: {"value": 0.375}
